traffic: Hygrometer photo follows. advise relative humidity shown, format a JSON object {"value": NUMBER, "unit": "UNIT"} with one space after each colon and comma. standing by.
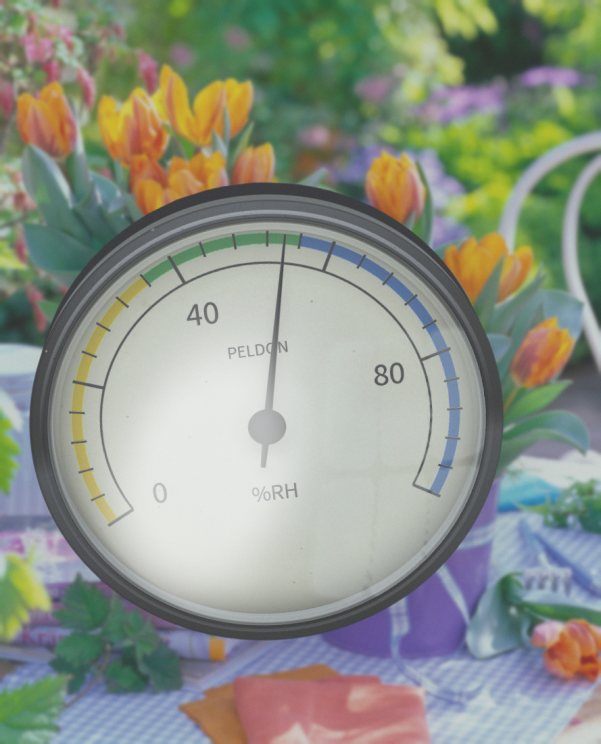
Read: {"value": 54, "unit": "%"}
